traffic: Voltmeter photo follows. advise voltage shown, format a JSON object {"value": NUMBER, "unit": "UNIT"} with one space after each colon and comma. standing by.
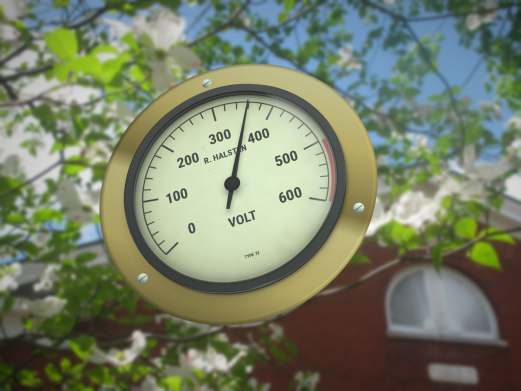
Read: {"value": 360, "unit": "V"}
